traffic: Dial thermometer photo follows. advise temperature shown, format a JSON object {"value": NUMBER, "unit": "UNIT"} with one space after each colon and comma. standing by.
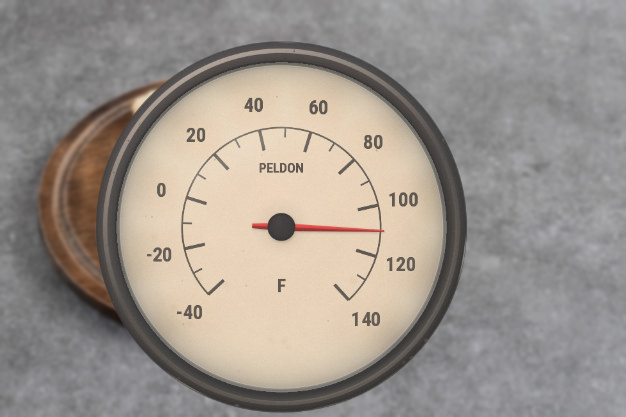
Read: {"value": 110, "unit": "°F"}
